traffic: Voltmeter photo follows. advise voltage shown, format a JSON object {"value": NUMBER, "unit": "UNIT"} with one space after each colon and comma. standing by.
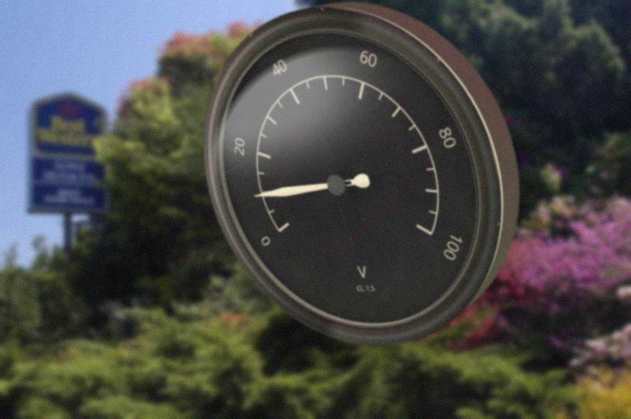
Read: {"value": 10, "unit": "V"}
